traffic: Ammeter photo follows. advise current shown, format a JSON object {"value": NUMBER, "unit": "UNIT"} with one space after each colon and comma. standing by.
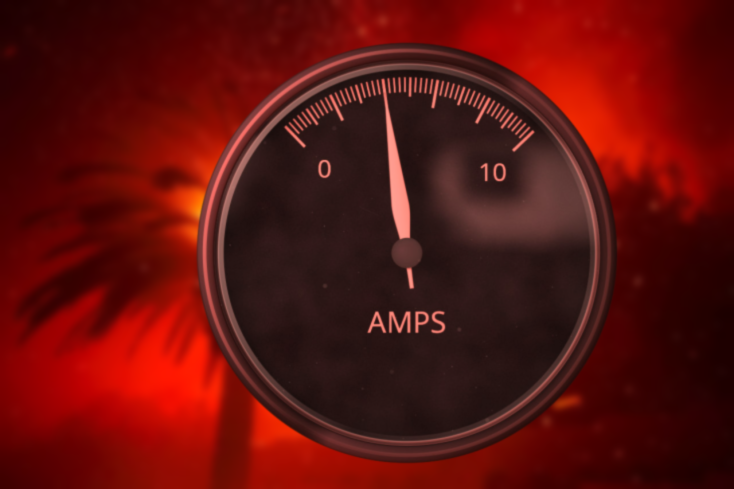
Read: {"value": 4, "unit": "A"}
